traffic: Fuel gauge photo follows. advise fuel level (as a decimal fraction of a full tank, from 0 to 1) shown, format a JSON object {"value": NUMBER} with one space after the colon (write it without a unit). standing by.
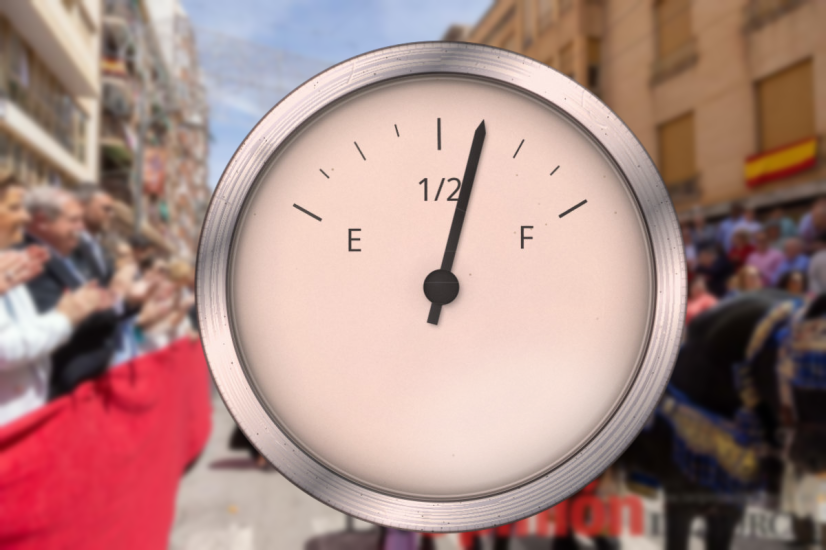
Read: {"value": 0.625}
